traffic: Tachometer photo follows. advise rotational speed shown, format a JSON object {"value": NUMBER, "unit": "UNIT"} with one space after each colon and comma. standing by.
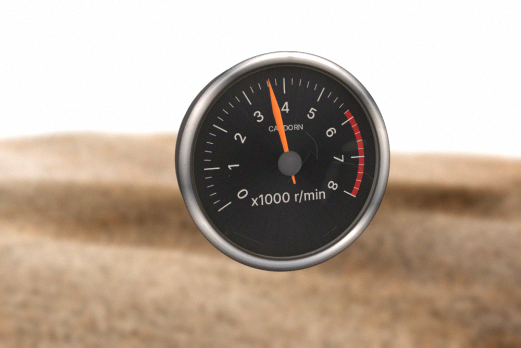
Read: {"value": 3600, "unit": "rpm"}
